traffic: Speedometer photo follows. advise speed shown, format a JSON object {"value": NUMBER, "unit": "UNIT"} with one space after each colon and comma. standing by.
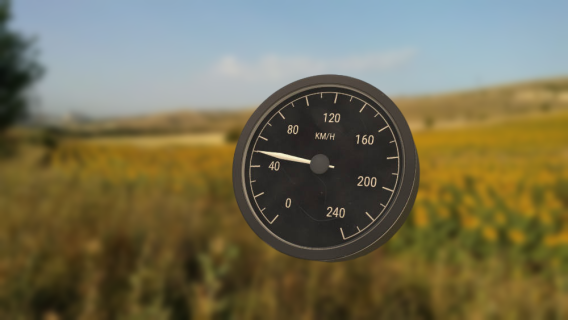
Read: {"value": 50, "unit": "km/h"}
